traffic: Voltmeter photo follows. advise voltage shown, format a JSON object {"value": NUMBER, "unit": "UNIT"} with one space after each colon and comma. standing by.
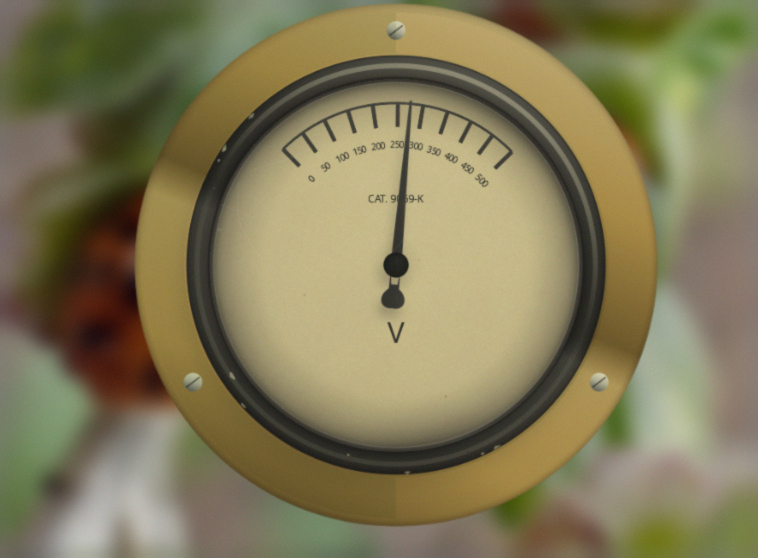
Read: {"value": 275, "unit": "V"}
